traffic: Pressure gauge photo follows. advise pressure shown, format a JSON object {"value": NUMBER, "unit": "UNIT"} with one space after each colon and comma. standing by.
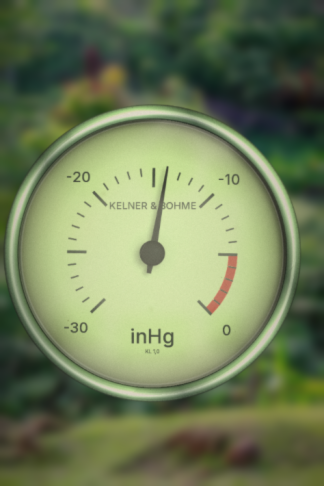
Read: {"value": -14, "unit": "inHg"}
